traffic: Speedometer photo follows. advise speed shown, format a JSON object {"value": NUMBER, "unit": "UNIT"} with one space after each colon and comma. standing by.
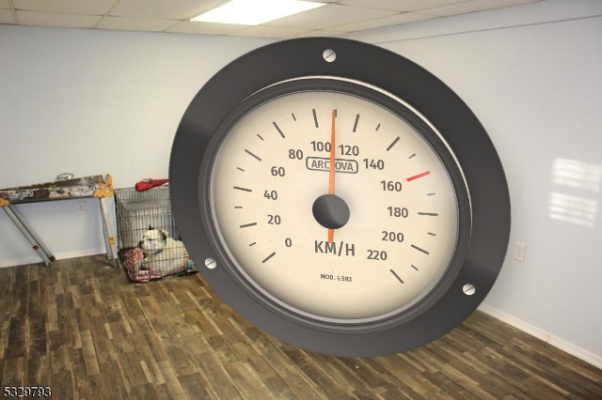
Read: {"value": 110, "unit": "km/h"}
